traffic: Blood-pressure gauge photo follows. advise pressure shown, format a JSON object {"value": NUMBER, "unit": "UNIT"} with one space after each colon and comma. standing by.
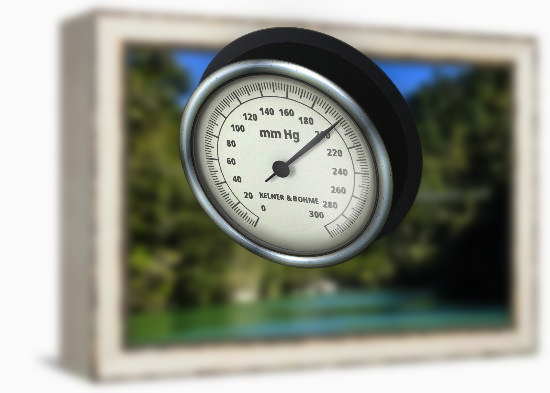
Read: {"value": 200, "unit": "mmHg"}
